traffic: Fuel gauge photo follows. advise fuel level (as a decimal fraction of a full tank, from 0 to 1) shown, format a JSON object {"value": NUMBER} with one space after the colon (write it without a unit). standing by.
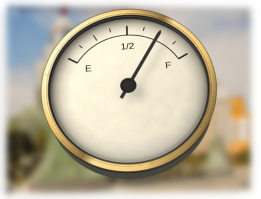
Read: {"value": 0.75}
